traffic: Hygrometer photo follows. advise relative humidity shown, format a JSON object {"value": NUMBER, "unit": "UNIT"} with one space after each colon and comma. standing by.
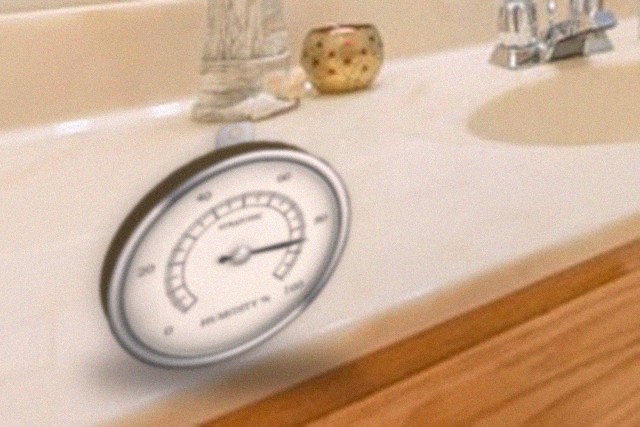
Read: {"value": 85, "unit": "%"}
